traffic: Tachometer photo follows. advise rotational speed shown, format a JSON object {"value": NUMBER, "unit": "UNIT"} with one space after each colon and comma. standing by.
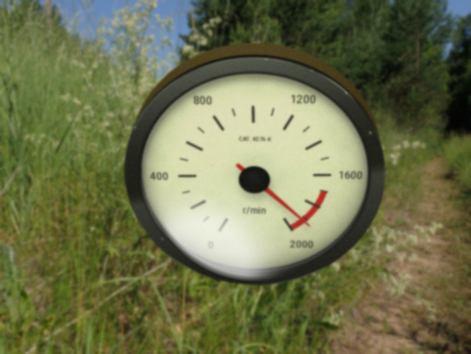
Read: {"value": 1900, "unit": "rpm"}
